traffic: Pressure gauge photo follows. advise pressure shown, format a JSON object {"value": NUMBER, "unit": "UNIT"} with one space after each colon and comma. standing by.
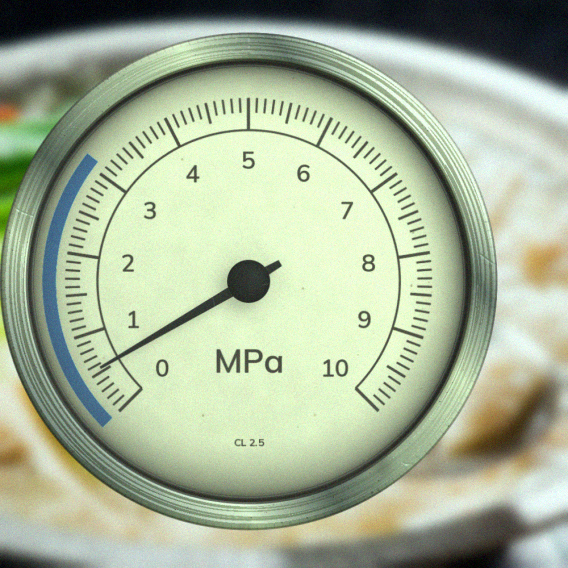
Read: {"value": 0.55, "unit": "MPa"}
